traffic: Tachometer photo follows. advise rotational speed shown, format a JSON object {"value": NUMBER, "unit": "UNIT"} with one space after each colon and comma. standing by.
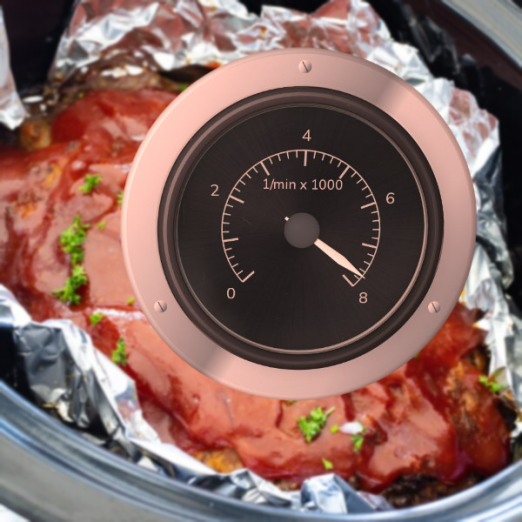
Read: {"value": 7700, "unit": "rpm"}
